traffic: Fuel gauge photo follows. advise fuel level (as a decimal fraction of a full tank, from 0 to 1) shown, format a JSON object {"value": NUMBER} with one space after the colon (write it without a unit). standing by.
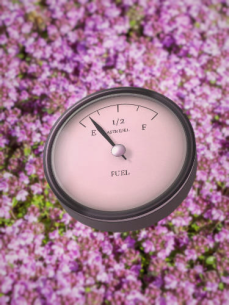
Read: {"value": 0.125}
